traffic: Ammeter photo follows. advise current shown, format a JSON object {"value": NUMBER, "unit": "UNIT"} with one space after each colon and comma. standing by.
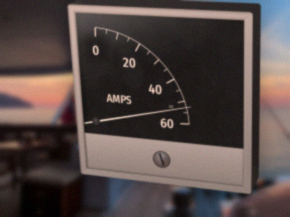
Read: {"value": 52.5, "unit": "A"}
